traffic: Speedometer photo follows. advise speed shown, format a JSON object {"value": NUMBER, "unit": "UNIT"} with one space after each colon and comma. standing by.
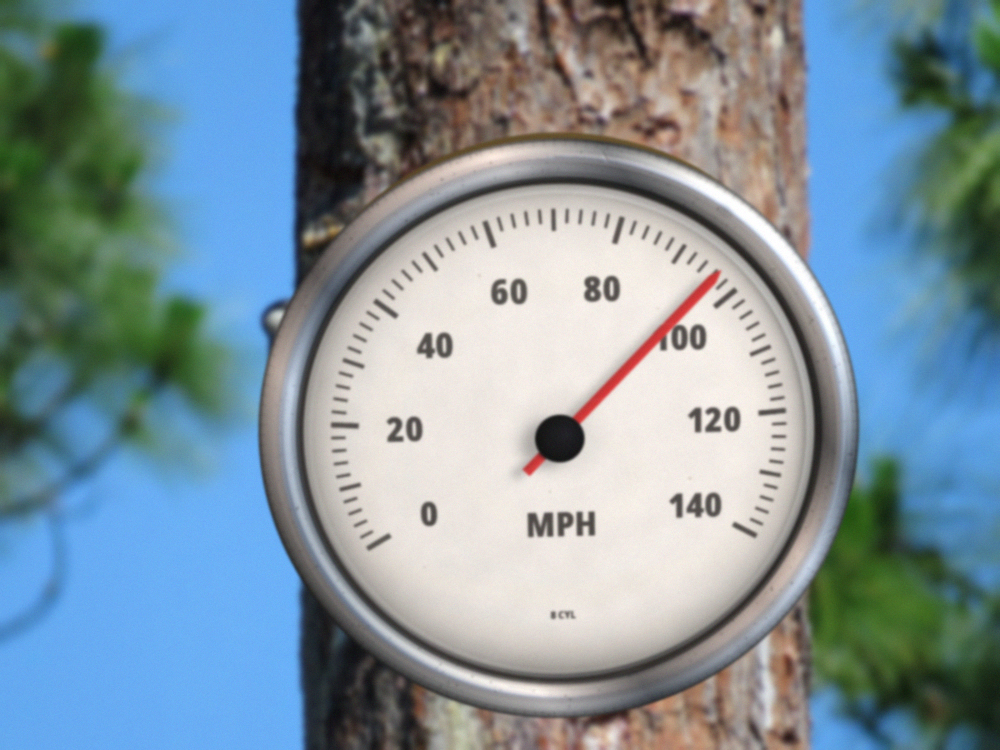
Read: {"value": 96, "unit": "mph"}
